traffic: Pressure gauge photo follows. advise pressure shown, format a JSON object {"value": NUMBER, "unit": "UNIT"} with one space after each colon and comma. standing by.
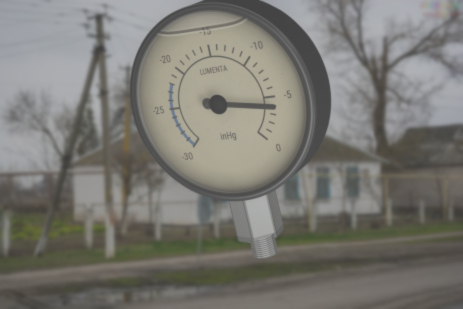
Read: {"value": -4, "unit": "inHg"}
